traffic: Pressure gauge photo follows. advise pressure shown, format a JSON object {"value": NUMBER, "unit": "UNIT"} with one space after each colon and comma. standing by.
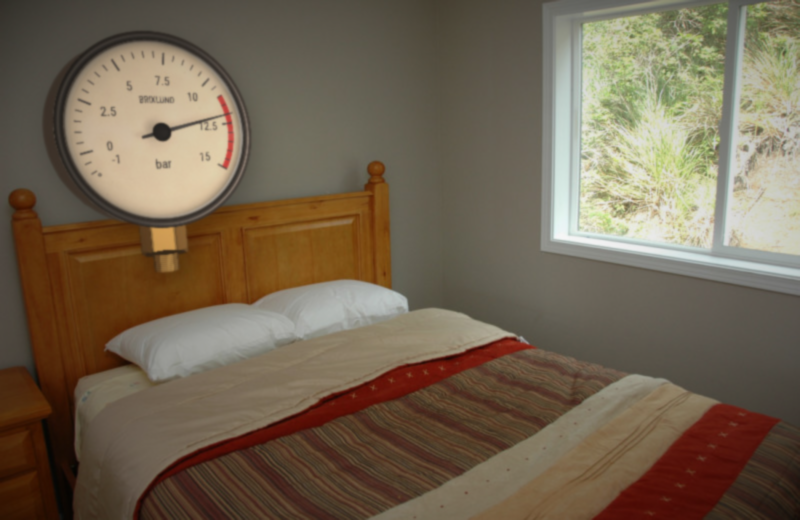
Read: {"value": 12, "unit": "bar"}
